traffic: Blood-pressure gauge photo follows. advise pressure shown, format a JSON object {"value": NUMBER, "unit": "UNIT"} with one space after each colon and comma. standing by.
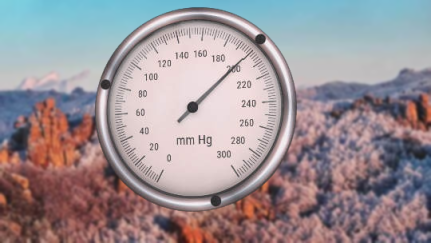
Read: {"value": 200, "unit": "mmHg"}
